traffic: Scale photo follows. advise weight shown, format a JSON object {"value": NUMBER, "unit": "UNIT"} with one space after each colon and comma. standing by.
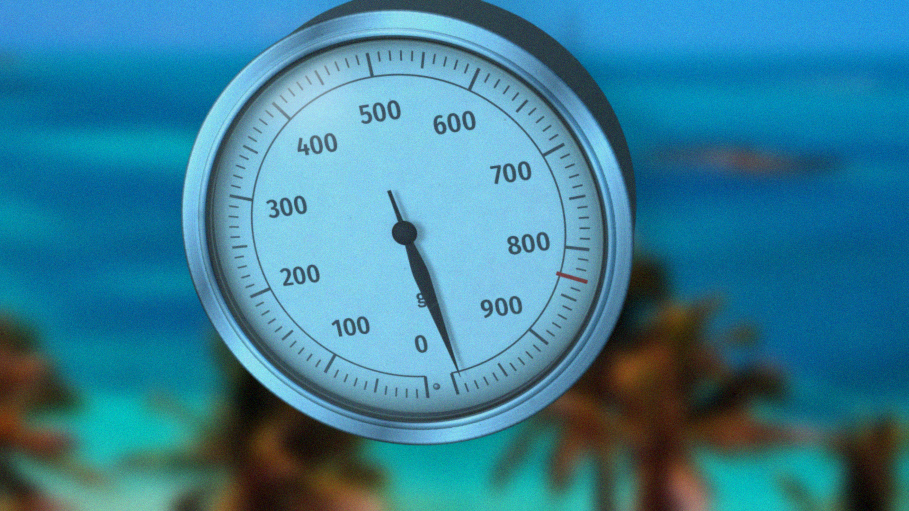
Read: {"value": 990, "unit": "g"}
